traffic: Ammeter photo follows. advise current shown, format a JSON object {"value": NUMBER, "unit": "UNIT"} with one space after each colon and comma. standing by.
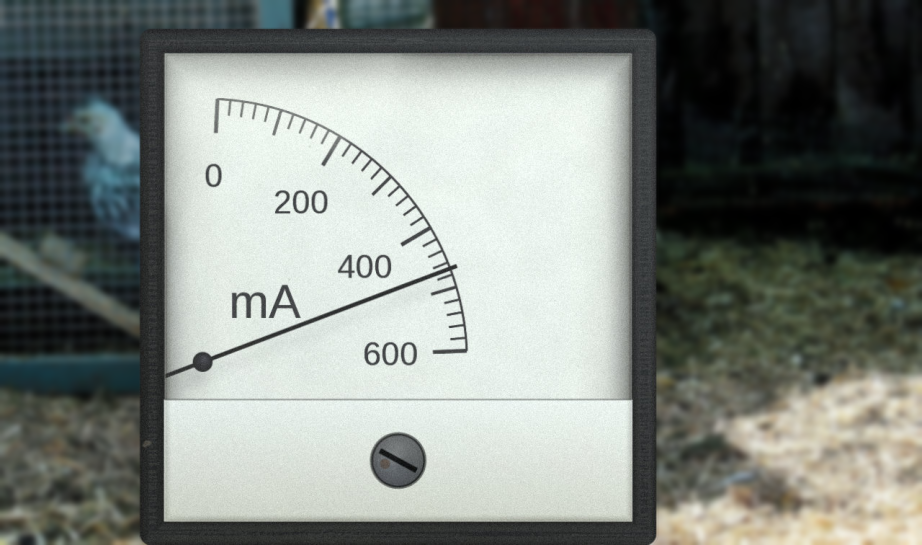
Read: {"value": 470, "unit": "mA"}
